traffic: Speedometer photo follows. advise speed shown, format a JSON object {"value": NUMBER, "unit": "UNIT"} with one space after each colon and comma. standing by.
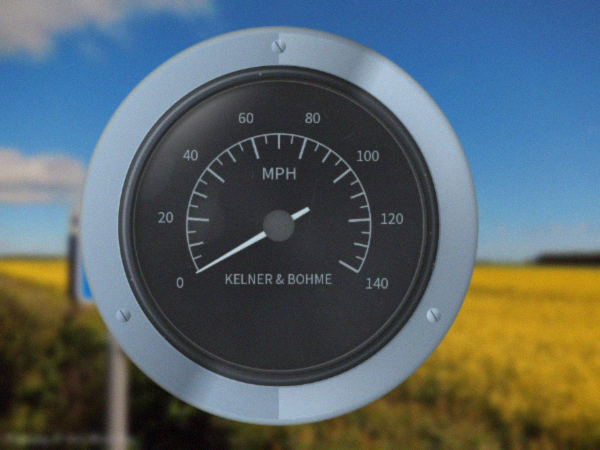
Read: {"value": 0, "unit": "mph"}
